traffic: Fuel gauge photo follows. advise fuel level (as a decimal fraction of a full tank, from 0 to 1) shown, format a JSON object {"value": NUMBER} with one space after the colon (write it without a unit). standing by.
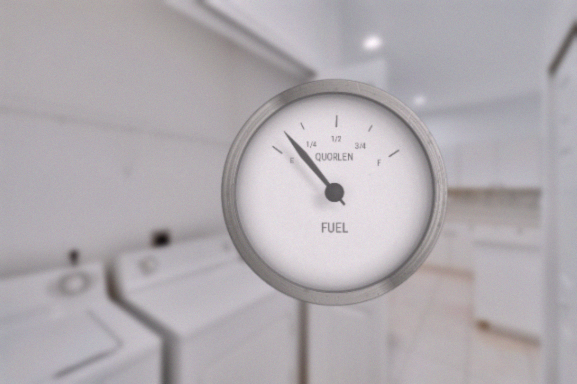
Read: {"value": 0.125}
